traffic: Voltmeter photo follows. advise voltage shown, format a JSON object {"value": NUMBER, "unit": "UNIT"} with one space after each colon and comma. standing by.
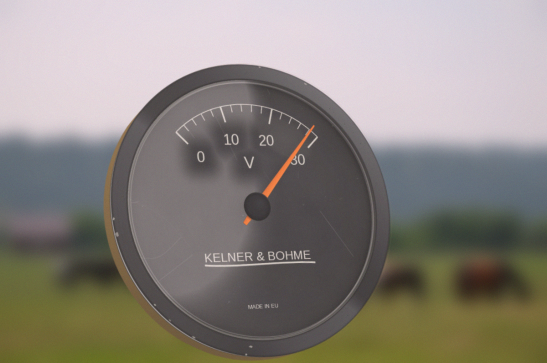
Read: {"value": 28, "unit": "V"}
